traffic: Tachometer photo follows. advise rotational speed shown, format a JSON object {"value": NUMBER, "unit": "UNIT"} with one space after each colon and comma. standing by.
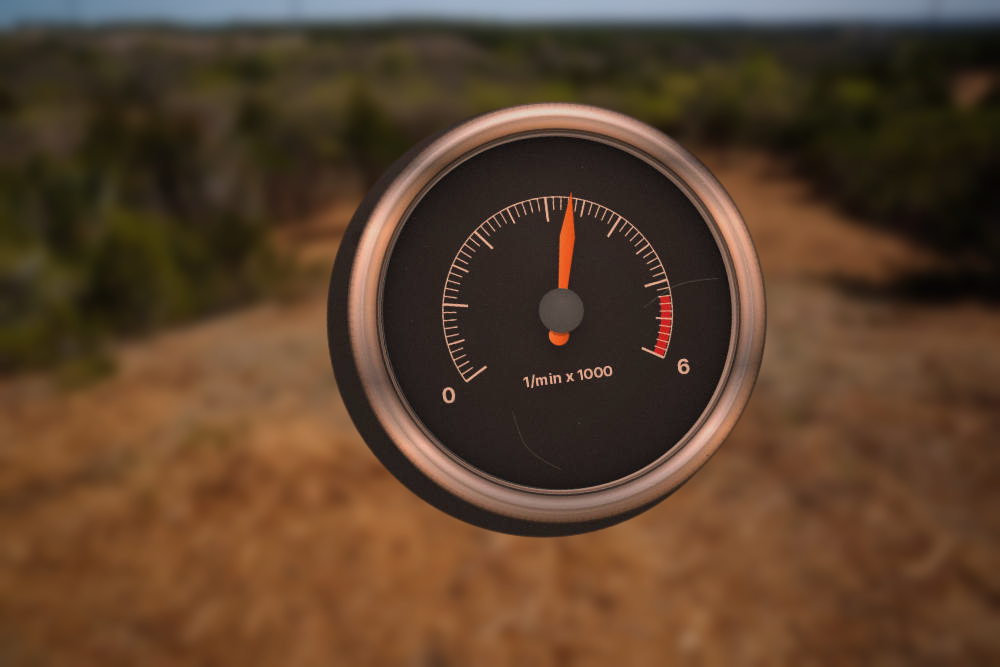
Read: {"value": 3300, "unit": "rpm"}
